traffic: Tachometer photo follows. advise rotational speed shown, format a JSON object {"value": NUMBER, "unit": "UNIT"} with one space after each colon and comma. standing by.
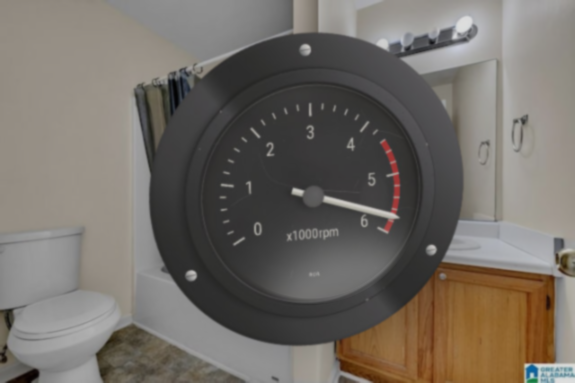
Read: {"value": 5700, "unit": "rpm"}
